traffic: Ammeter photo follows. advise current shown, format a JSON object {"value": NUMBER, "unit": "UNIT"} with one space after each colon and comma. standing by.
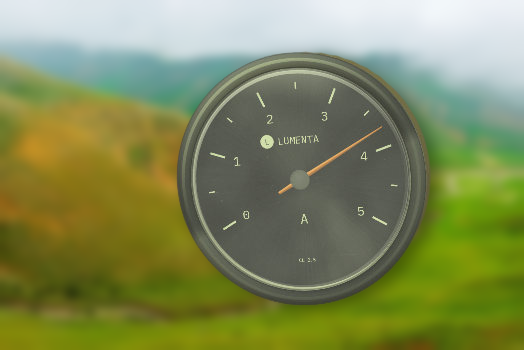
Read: {"value": 3.75, "unit": "A"}
